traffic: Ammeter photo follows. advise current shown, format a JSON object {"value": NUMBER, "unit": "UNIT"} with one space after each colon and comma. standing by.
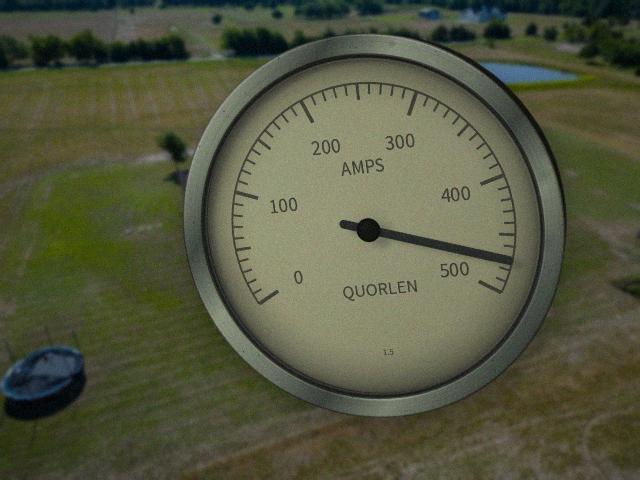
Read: {"value": 470, "unit": "A"}
